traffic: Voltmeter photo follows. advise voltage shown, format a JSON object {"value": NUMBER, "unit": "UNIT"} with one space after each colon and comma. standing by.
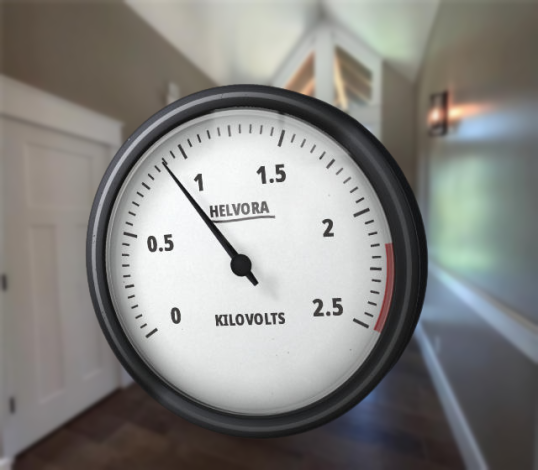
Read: {"value": 0.9, "unit": "kV"}
